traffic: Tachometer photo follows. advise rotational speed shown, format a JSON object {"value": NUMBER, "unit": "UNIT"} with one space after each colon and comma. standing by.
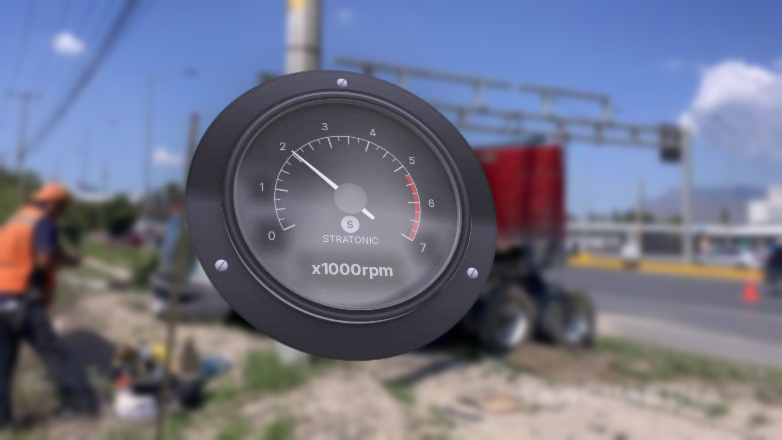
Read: {"value": 2000, "unit": "rpm"}
